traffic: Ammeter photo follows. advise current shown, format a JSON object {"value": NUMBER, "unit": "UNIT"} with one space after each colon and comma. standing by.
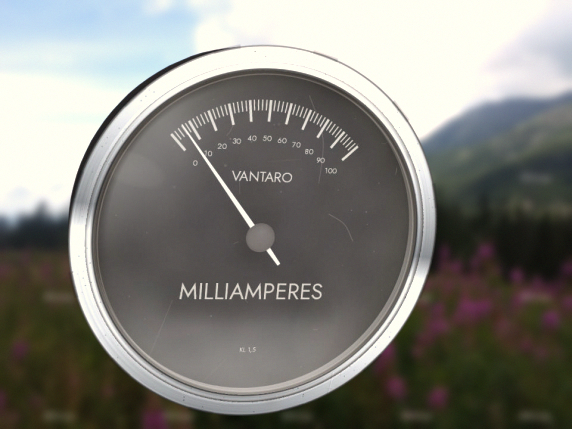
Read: {"value": 6, "unit": "mA"}
